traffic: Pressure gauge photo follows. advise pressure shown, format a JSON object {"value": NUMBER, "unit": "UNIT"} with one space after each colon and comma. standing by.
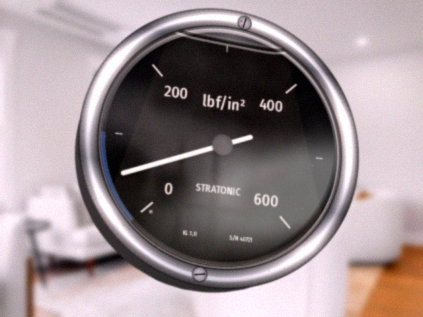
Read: {"value": 50, "unit": "psi"}
